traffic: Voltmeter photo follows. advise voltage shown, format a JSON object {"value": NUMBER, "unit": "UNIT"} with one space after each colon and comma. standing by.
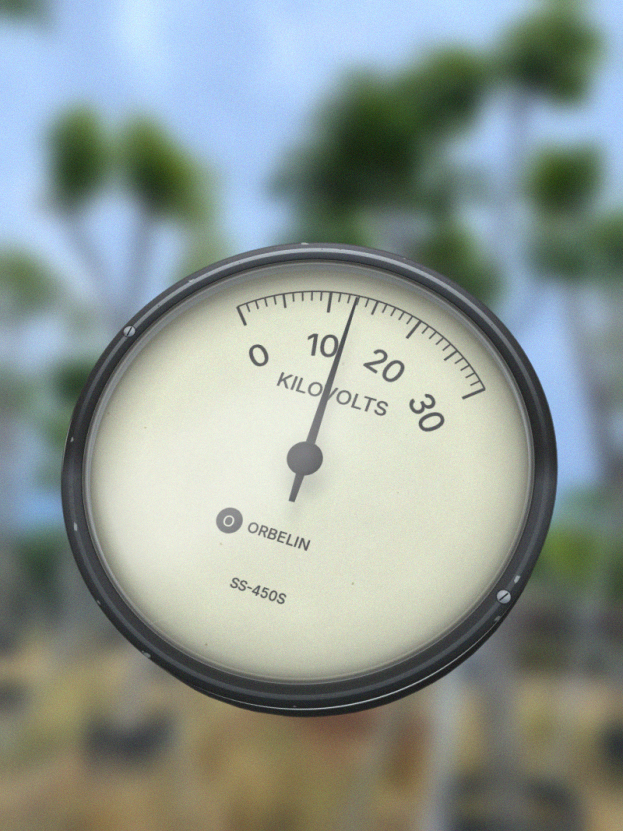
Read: {"value": 13, "unit": "kV"}
